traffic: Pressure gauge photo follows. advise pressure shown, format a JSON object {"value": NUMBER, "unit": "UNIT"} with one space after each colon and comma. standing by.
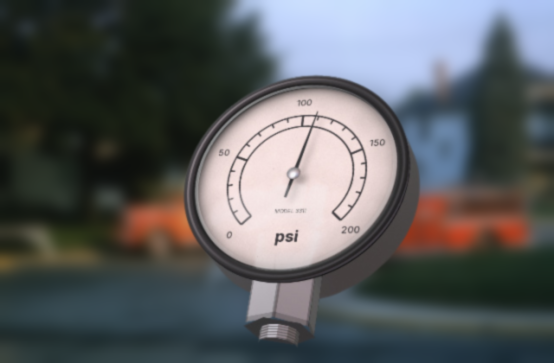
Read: {"value": 110, "unit": "psi"}
